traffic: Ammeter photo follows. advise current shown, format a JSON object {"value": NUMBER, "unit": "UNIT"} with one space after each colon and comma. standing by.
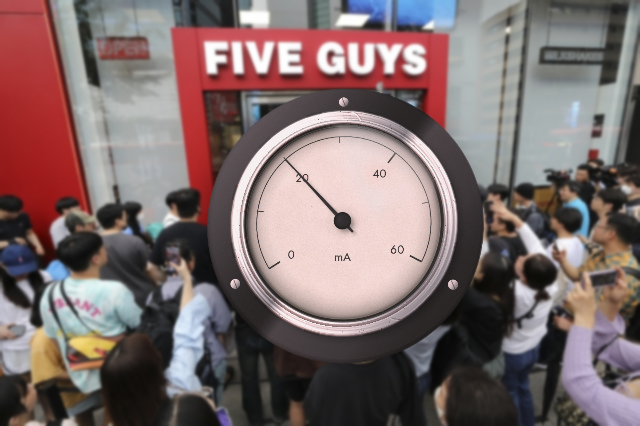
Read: {"value": 20, "unit": "mA"}
